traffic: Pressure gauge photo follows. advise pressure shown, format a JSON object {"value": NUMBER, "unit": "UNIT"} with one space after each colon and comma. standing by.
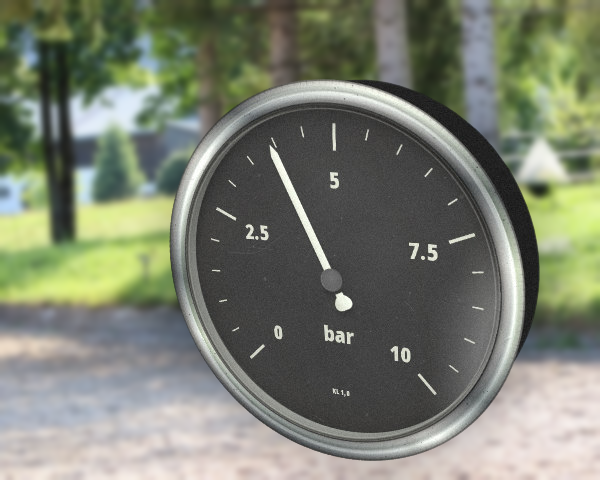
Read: {"value": 4, "unit": "bar"}
